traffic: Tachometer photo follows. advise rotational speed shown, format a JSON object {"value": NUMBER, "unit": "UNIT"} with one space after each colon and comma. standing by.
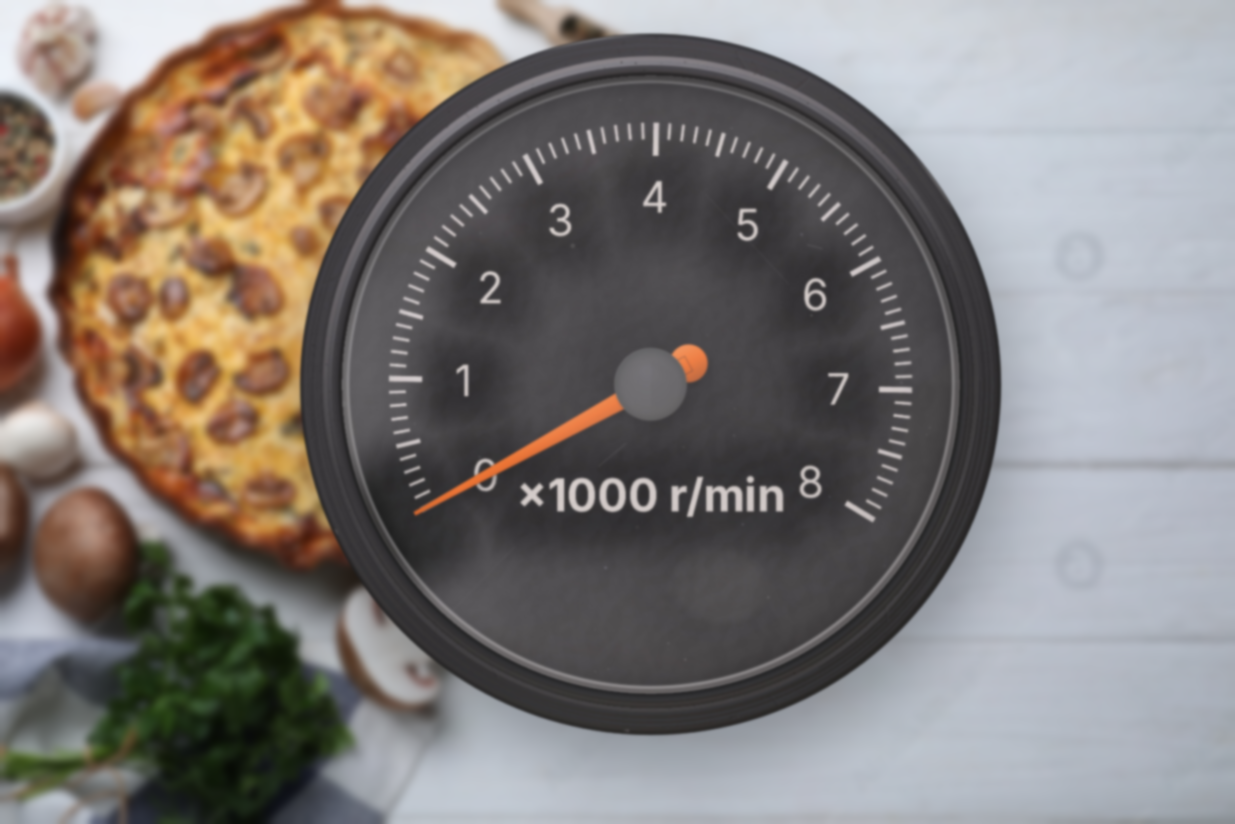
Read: {"value": 0, "unit": "rpm"}
